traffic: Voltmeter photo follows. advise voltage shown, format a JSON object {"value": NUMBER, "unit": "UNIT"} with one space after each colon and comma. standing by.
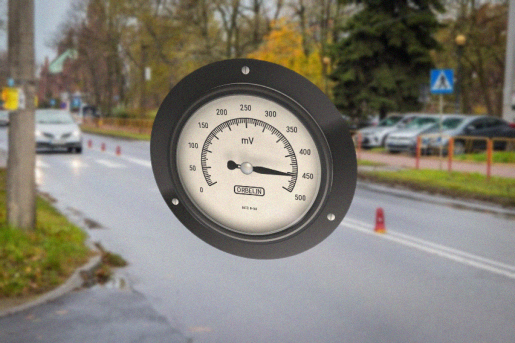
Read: {"value": 450, "unit": "mV"}
